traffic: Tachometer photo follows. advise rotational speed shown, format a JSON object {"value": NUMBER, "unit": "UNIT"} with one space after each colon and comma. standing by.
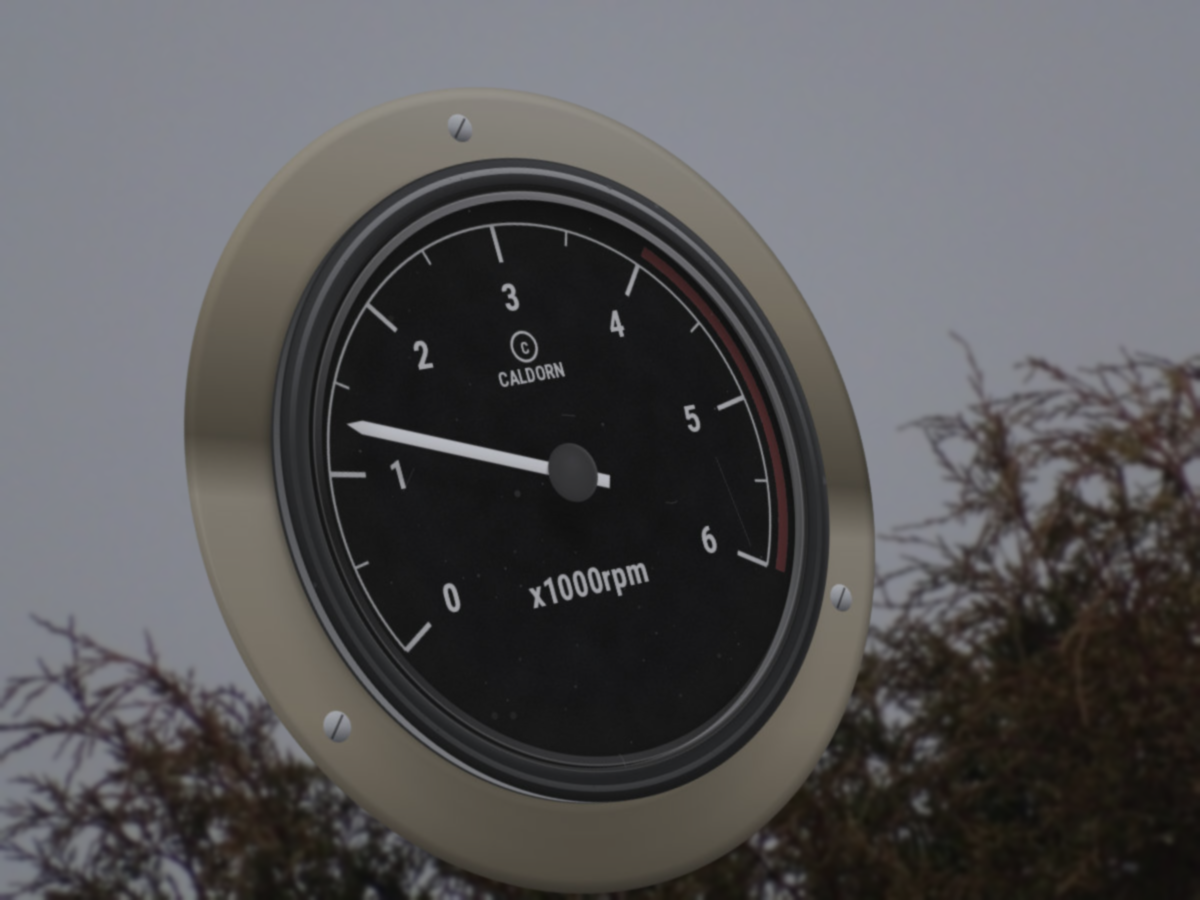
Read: {"value": 1250, "unit": "rpm"}
